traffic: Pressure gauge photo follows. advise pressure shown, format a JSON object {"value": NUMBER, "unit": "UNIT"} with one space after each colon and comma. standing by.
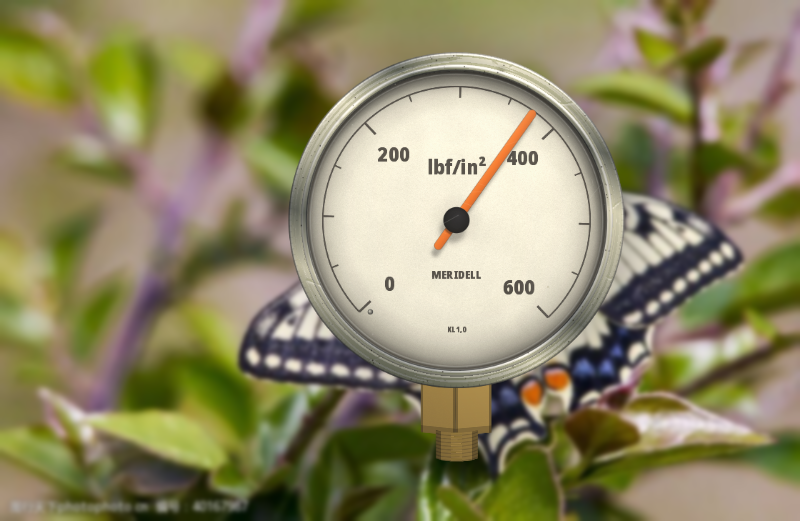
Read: {"value": 375, "unit": "psi"}
